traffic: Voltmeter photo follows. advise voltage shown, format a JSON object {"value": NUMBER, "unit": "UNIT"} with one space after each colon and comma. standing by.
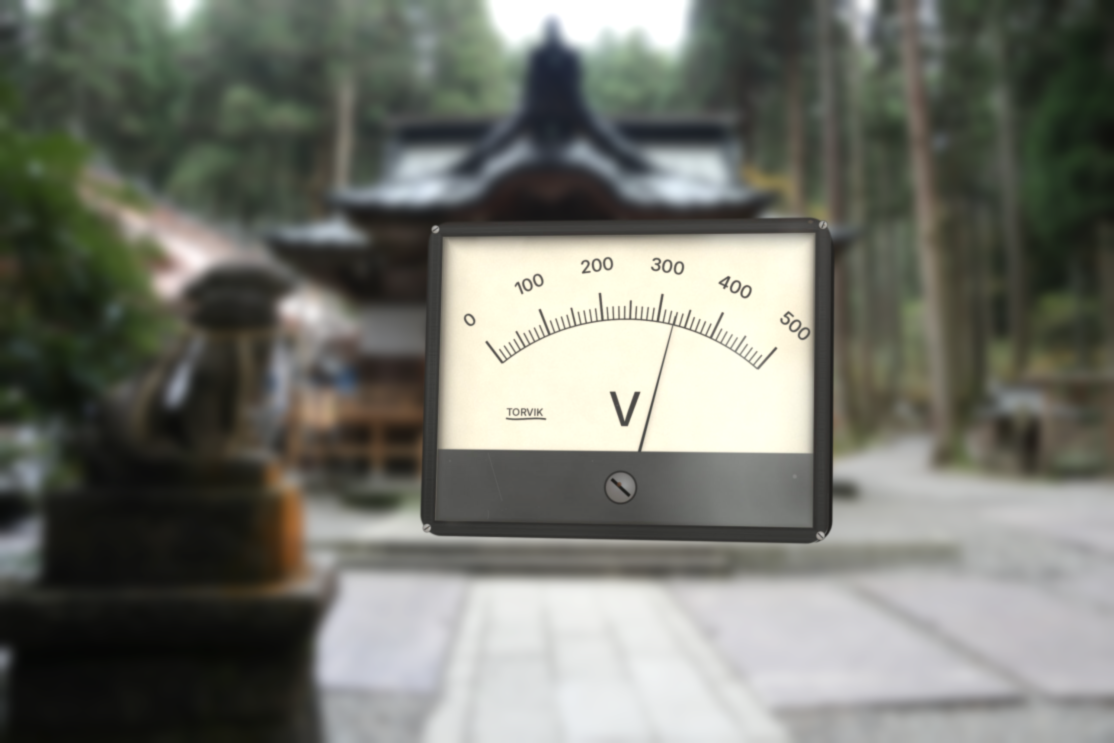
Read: {"value": 330, "unit": "V"}
